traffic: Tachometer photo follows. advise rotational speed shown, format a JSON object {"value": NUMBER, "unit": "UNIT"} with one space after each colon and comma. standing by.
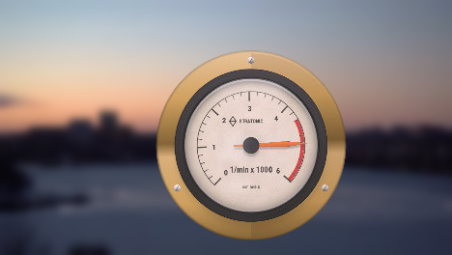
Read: {"value": 5000, "unit": "rpm"}
